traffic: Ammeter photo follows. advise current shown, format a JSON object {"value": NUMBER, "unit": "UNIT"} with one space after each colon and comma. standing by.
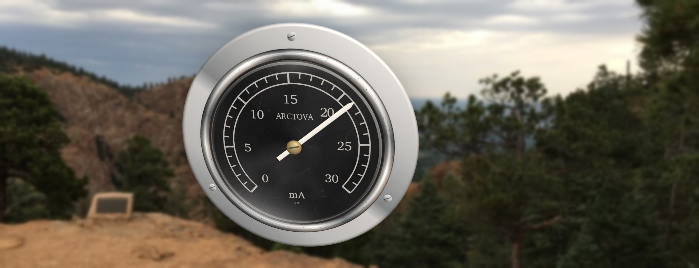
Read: {"value": 21, "unit": "mA"}
